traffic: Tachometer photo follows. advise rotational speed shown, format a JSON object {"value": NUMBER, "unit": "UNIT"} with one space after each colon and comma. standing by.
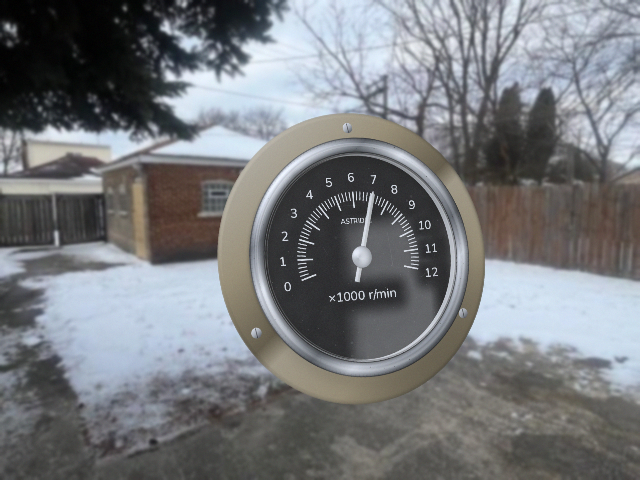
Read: {"value": 7000, "unit": "rpm"}
